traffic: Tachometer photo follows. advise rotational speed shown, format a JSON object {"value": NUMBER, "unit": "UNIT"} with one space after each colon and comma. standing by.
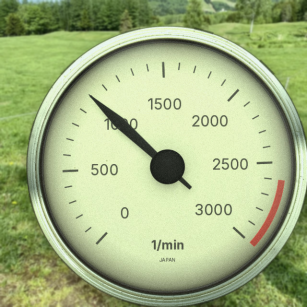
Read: {"value": 1000, "unit": "rpm"}
